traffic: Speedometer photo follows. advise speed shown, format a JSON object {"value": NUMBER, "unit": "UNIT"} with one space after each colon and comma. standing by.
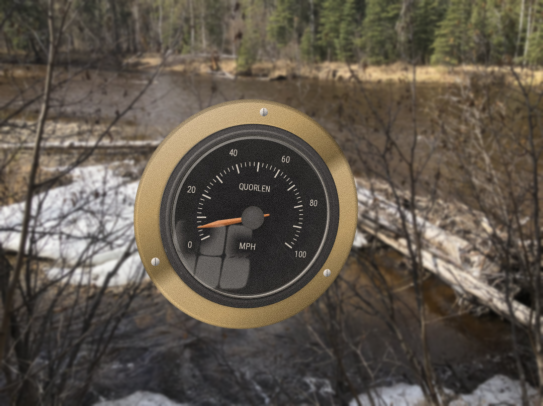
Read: {"value": 6, "unit": "mph"}
